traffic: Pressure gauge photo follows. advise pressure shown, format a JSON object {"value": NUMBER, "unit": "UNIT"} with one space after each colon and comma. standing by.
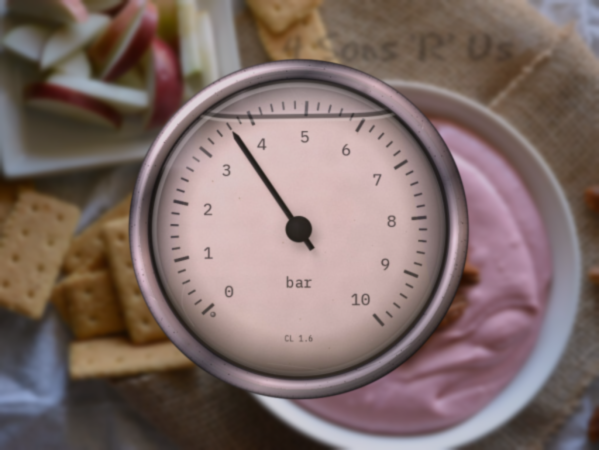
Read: {"value": 3.6, "unit": "bar"}
